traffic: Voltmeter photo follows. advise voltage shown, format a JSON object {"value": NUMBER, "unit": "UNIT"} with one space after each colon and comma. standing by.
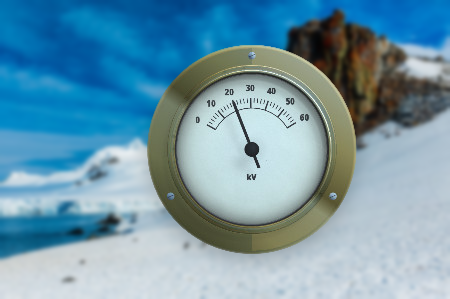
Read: {"value": 20, "unit": "kV"}
